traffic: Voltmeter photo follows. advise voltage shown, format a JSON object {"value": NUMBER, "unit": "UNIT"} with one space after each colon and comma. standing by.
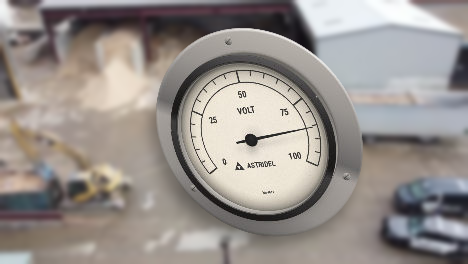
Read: {"value": 85, "unit": "V"}
